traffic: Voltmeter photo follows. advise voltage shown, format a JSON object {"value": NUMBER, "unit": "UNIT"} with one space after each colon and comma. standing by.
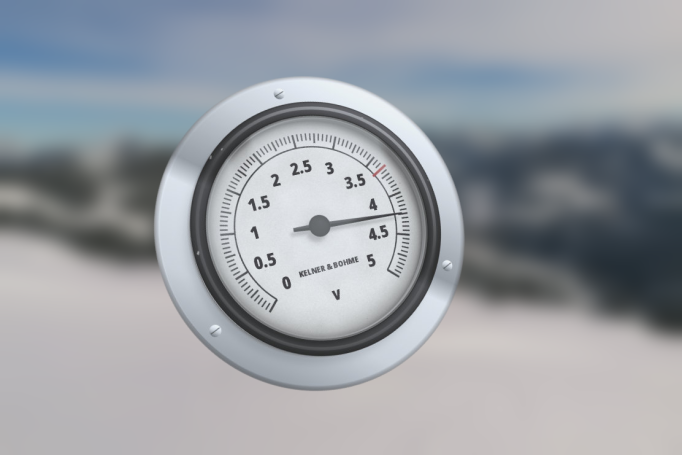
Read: {"value": 4.25, "unit": "V"}
